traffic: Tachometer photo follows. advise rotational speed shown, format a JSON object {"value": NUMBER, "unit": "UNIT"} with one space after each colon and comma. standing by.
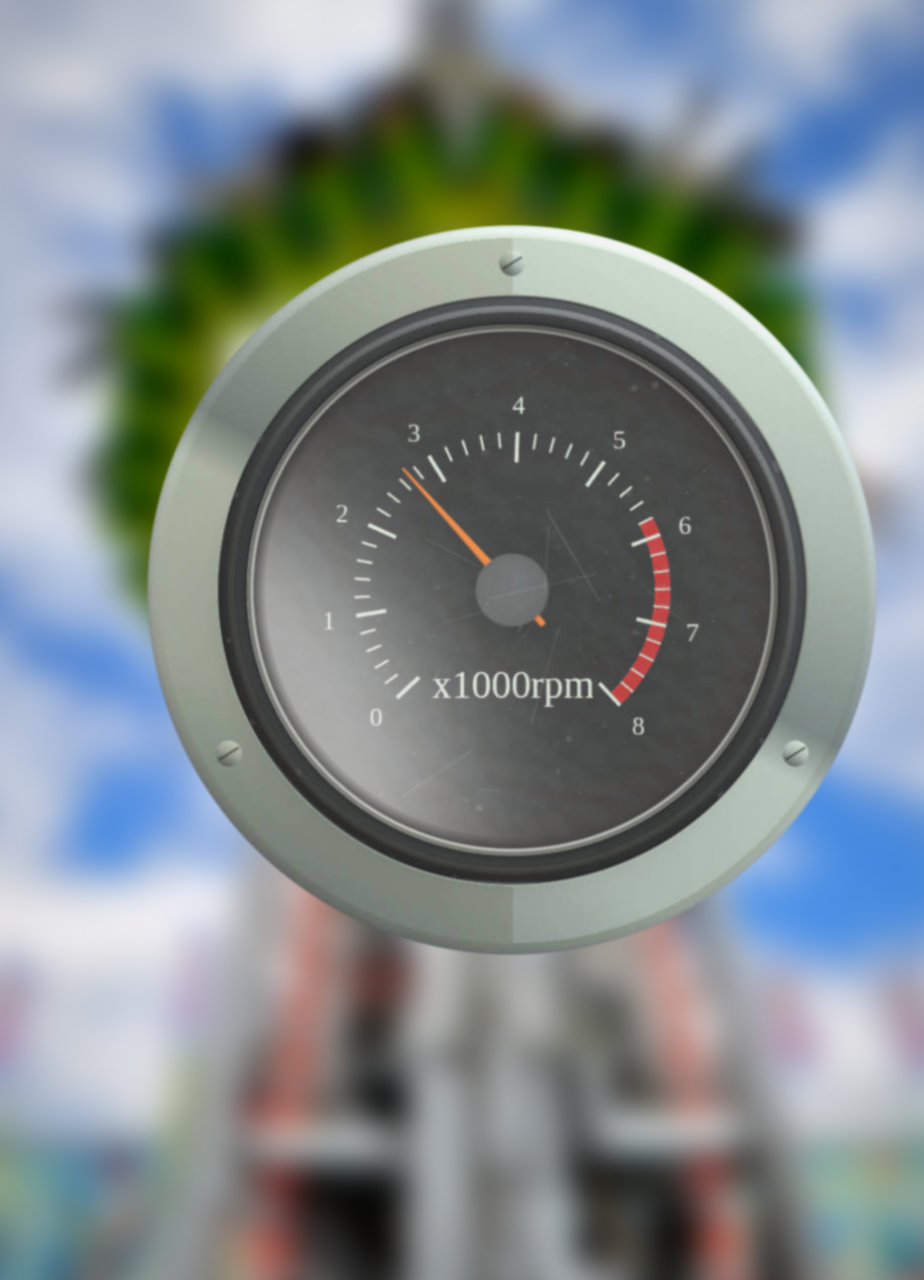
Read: {"value": 2700, "unit": "rpm"}
